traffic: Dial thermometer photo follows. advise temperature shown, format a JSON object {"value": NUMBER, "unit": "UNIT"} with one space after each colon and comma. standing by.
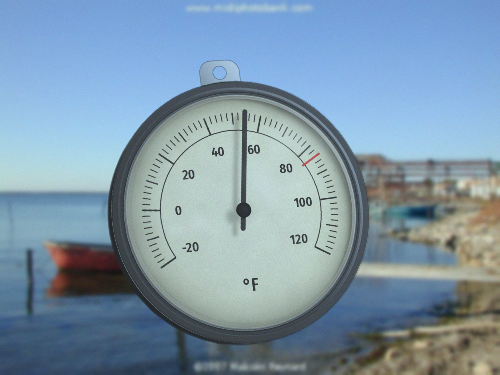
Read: {"value": 54, "unit": "°F"}
